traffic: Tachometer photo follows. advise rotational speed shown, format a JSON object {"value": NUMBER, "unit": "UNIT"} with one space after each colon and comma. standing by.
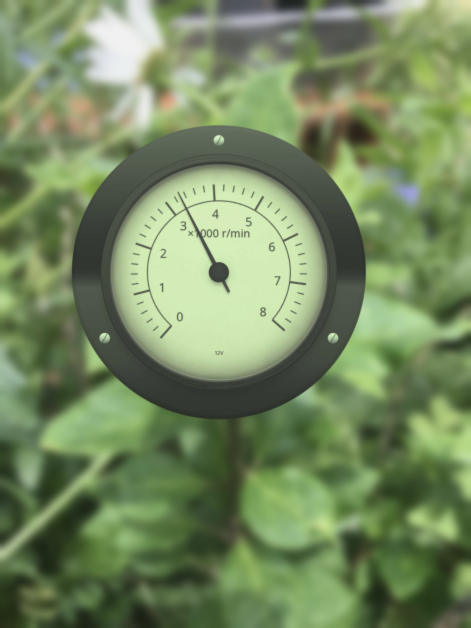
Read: {"value": 3300, "unit": "rpm"}
